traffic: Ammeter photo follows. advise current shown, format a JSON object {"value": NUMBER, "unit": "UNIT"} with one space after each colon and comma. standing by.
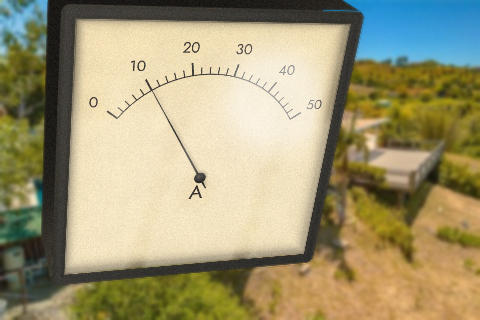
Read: {"value": 10, "unit": "A"}
